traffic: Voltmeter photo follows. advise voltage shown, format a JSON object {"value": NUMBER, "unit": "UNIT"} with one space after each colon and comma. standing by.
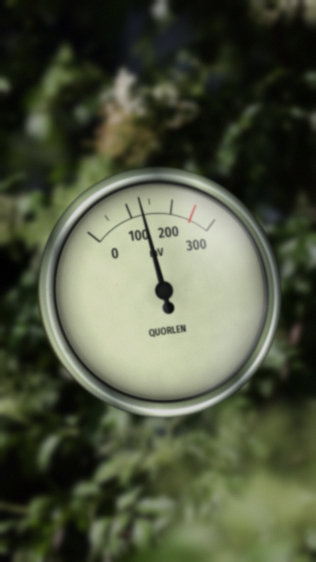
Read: {"value": 125, "unit": "mV"}
